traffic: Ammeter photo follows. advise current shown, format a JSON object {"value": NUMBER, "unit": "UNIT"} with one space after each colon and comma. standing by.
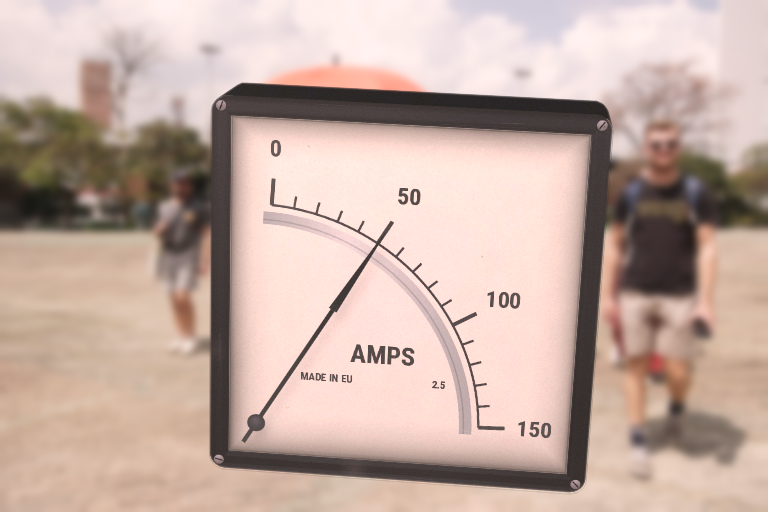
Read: {"value": 50, "unit": "A"}
